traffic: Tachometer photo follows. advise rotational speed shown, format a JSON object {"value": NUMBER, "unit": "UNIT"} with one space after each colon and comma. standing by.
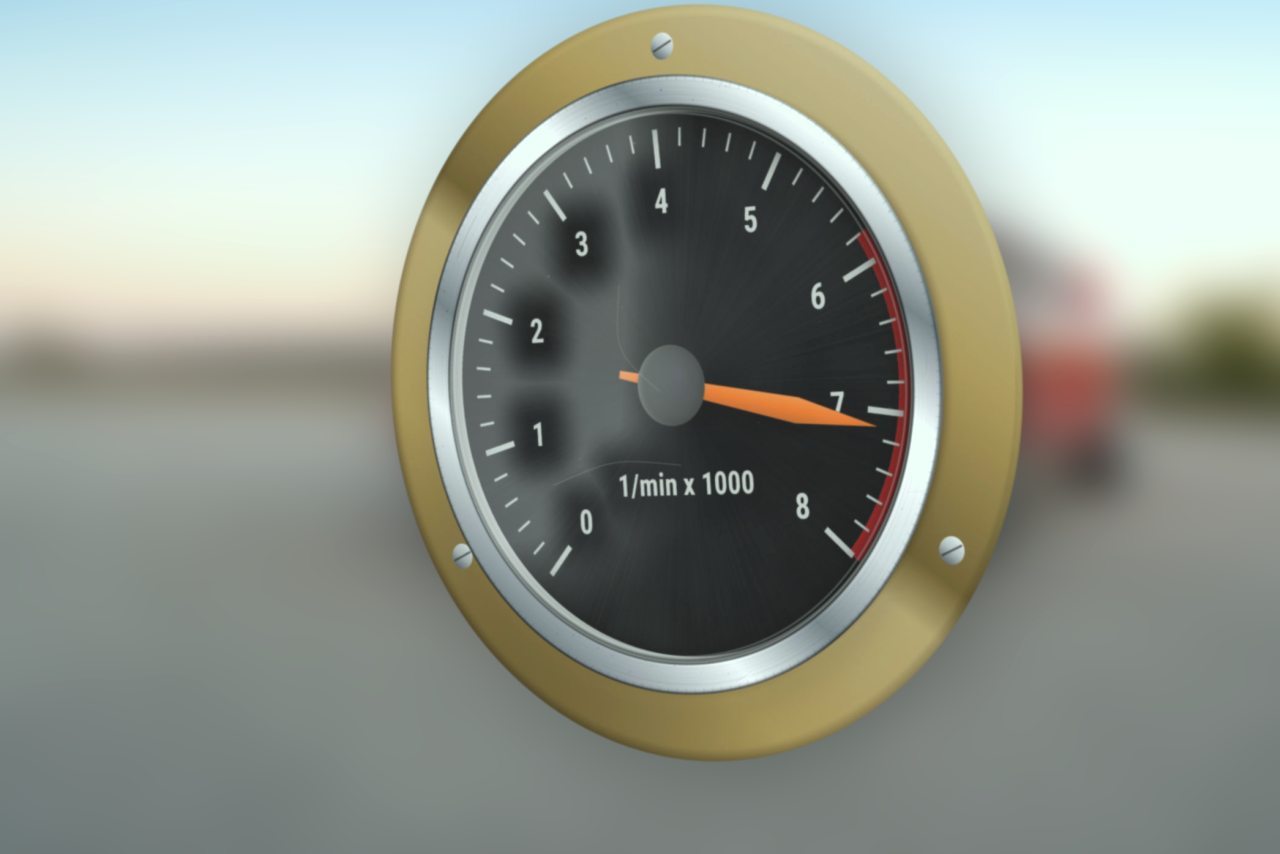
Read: {"value": 7100, "unit": "rpm"}
